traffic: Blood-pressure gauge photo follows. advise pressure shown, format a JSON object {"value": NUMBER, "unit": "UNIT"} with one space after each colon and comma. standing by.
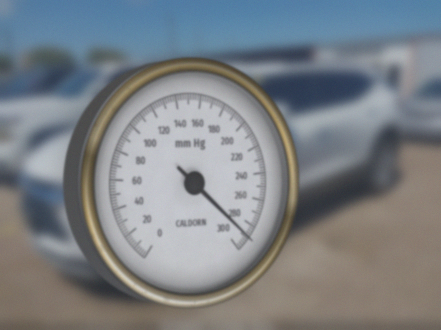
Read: {"value": 290, "unit": "mmHg"}
